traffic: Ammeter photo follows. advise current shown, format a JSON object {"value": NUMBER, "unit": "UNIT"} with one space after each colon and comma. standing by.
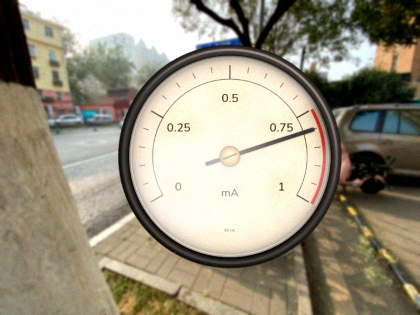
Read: {"value": 0.8, "unit": "mA"}
